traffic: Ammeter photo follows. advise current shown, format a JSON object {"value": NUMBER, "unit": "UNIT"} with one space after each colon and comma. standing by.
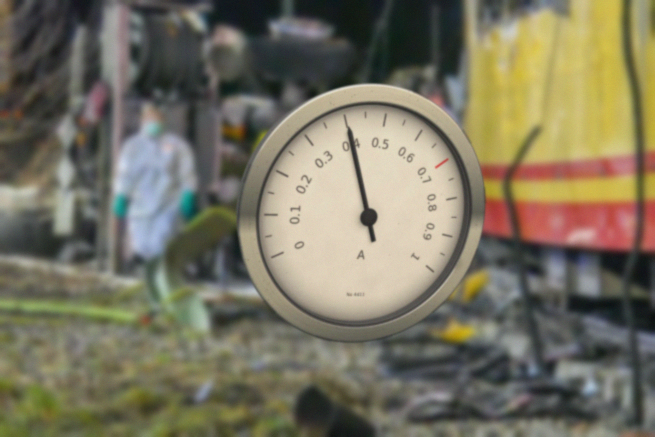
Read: {"value": 0.4, "unit": "A"}
